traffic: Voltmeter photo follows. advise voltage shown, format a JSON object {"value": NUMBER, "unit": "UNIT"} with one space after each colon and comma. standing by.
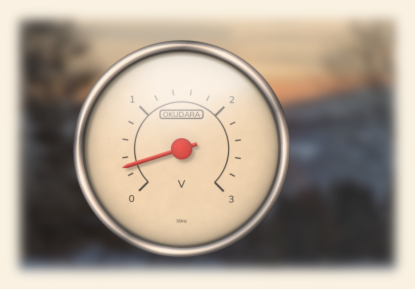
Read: {"value": 0.3, "unit": "V"}
